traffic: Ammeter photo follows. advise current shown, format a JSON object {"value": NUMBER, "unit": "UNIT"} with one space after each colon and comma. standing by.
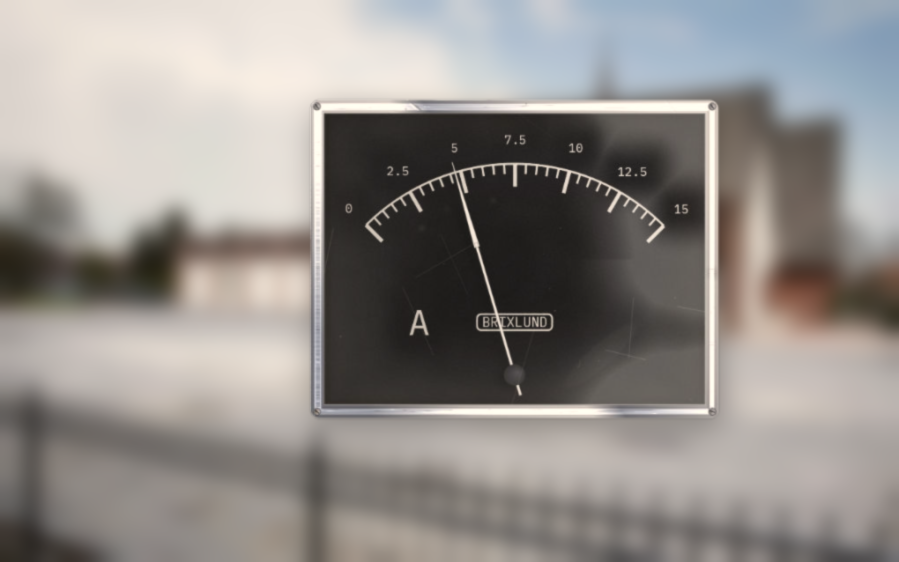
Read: {"value": 4.75, "unit": "A"}
